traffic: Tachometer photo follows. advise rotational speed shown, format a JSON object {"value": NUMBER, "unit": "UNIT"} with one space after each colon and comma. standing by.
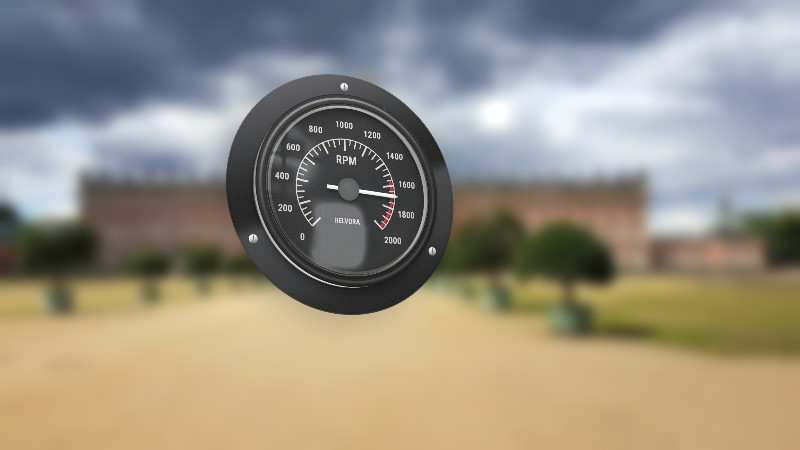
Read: {"value": 1700, "unit": "rpm"}
